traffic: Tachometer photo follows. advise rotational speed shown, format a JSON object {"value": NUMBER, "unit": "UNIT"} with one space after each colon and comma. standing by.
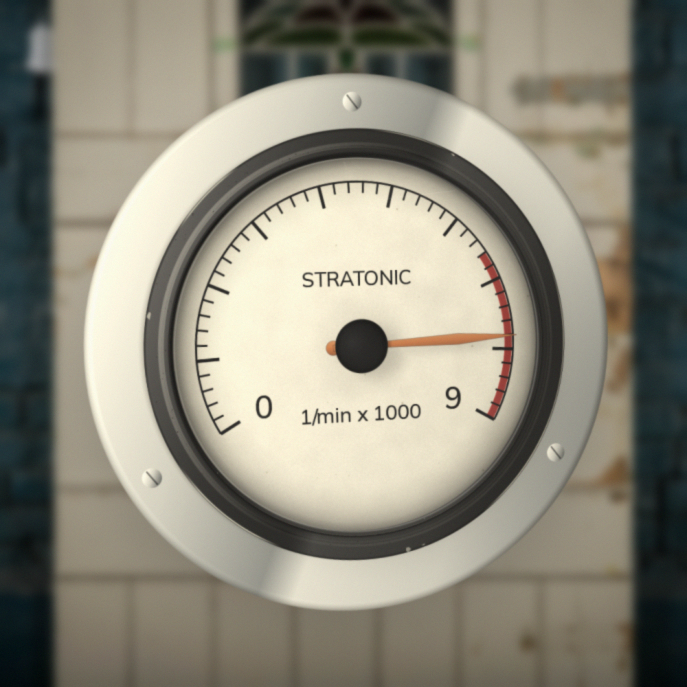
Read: {"value": 7800, "unit": "rpm"}
